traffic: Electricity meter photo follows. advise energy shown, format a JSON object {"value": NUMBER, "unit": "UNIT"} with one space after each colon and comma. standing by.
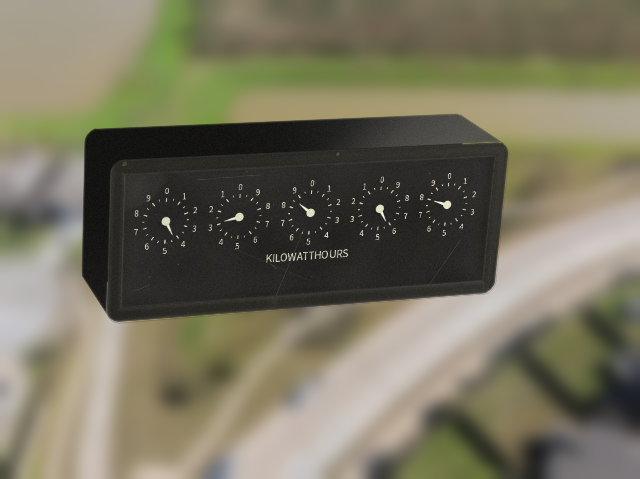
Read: {"value": 42858, "unit": "kWh"}
